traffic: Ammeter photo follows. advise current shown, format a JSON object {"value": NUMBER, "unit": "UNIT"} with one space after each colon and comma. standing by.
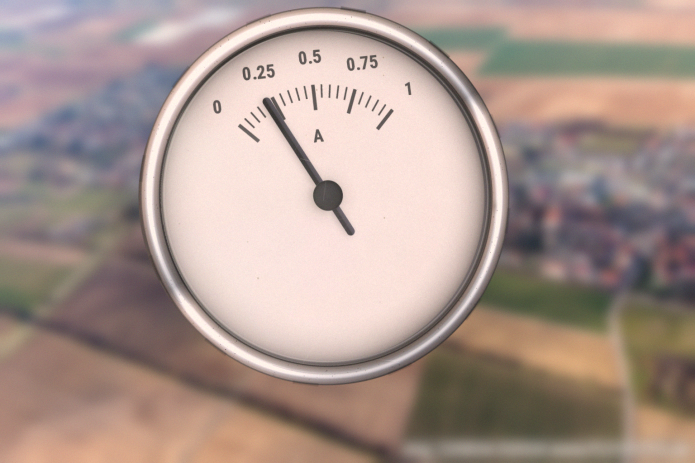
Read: {"value": 0.2, "unit": "A"}
